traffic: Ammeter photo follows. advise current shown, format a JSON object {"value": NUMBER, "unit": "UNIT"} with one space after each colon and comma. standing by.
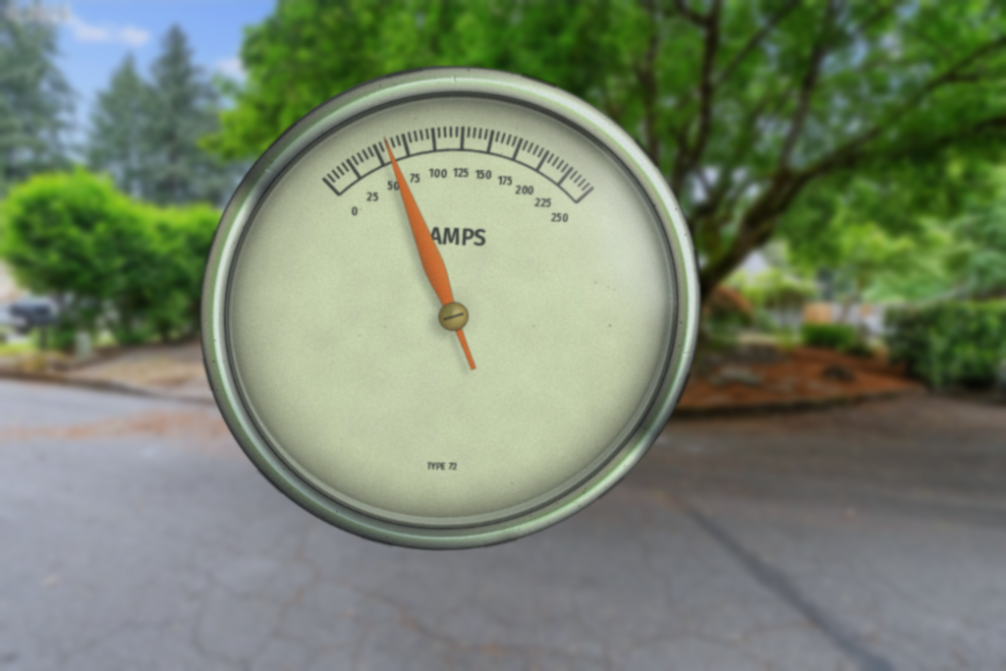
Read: {"value": 60, "unit": "A"}
